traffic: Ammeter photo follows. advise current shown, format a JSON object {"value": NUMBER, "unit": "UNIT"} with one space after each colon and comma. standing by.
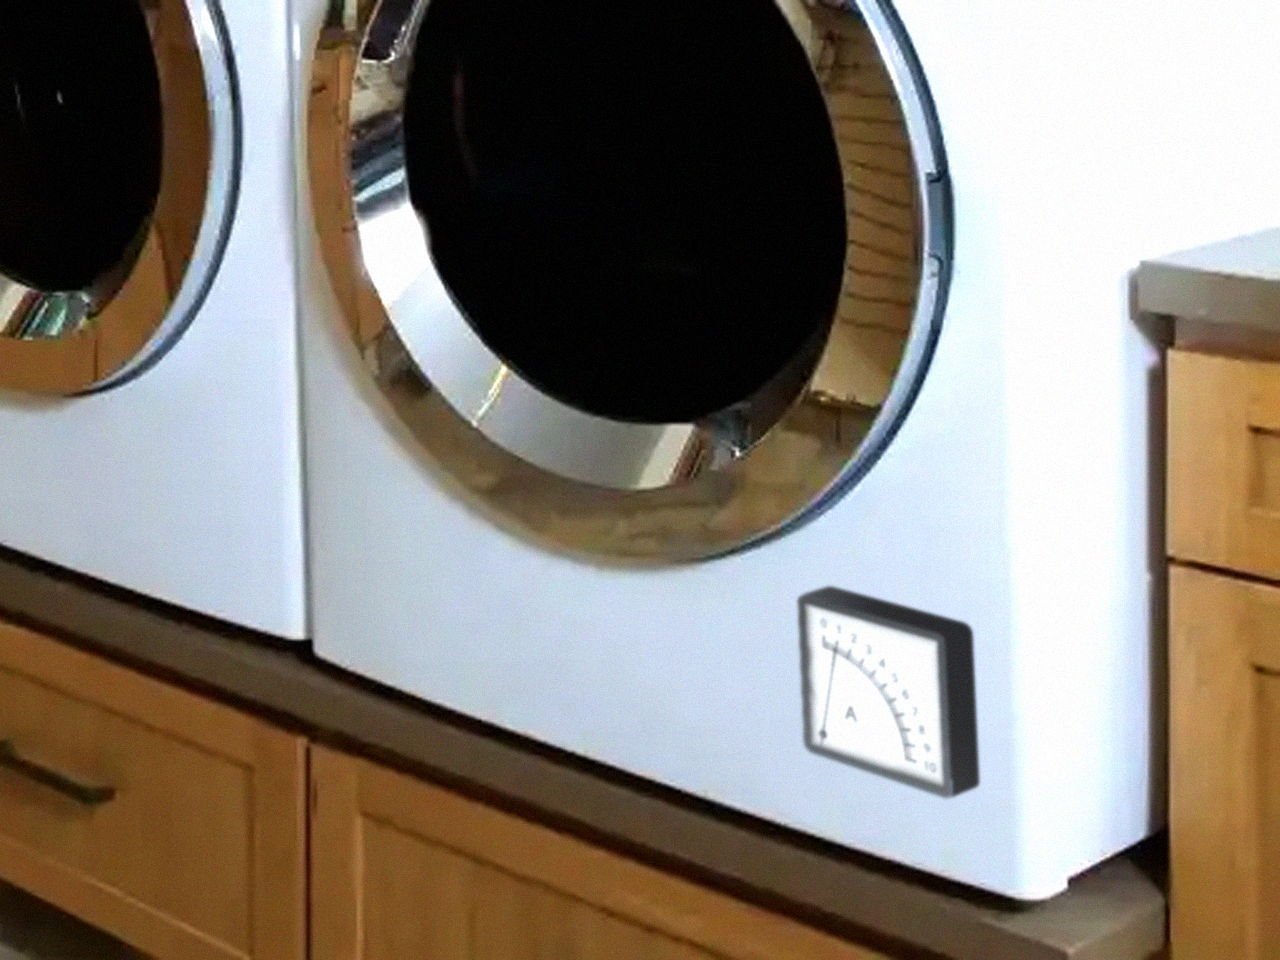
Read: {"value": 1, "unit": "A"}
